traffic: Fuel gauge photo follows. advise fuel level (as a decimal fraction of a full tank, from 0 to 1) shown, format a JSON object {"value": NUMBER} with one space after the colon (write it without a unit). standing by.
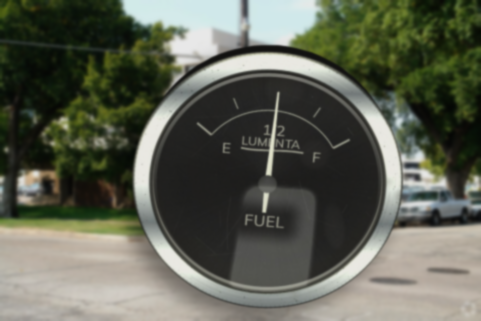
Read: {"value": 0.5}
